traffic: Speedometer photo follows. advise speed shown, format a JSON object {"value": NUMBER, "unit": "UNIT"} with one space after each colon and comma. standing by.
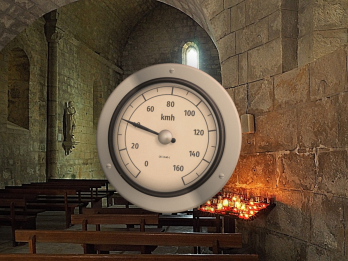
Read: {"value": 40, "unit": "km/h"}
